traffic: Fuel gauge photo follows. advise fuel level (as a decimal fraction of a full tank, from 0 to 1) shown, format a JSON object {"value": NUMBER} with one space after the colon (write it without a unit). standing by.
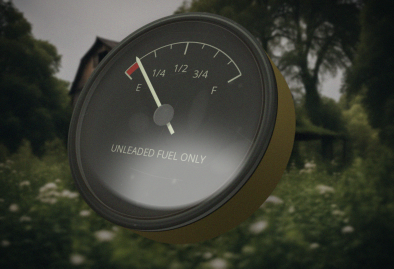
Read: {"value": 0.125}
